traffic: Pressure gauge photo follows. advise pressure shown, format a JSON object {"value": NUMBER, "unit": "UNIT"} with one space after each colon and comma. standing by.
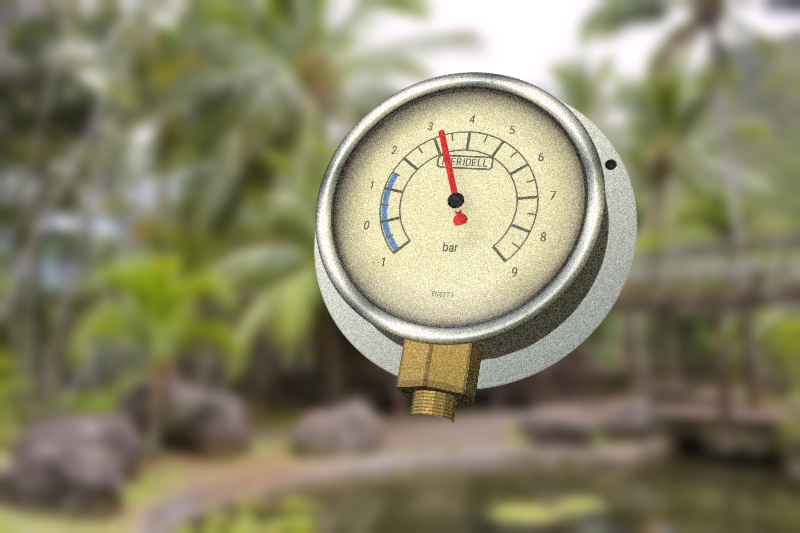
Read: {"value": 3.25, "unit": "bar"}
